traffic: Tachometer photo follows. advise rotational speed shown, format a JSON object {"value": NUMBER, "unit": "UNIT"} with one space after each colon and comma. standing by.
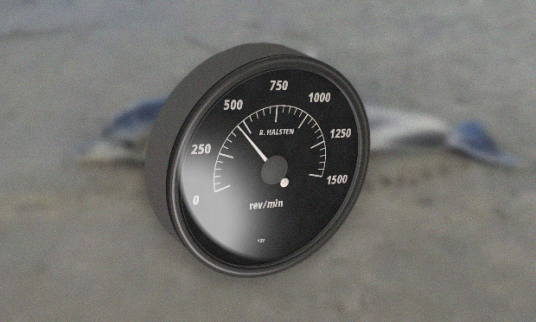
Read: {"value": 450, "unit": "rpm"}
